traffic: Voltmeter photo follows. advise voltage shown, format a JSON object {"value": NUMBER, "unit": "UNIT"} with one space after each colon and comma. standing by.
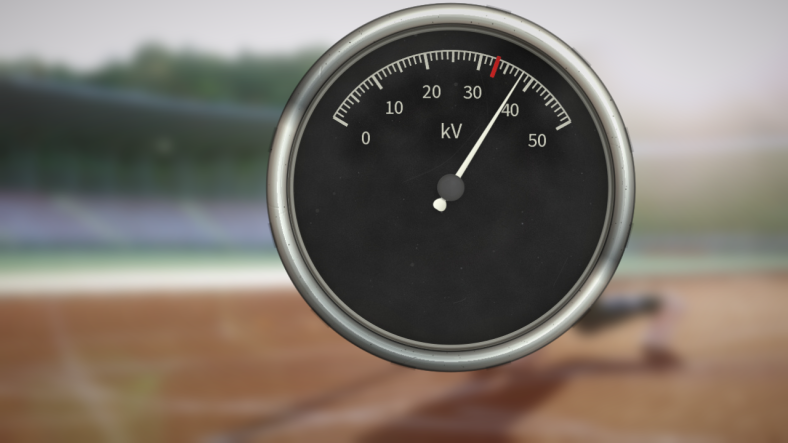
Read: {"value": 38, "unit": "kV"}
